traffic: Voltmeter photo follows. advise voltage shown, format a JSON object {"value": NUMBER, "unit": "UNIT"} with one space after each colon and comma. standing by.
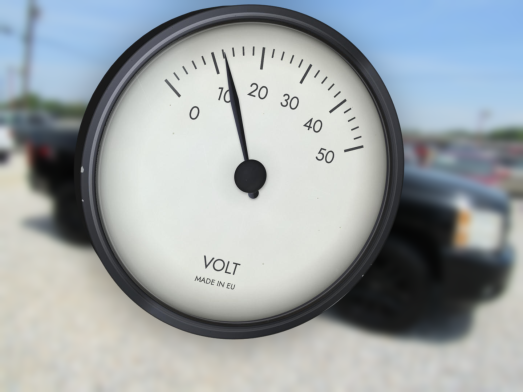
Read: {"value": 12, "unit": "V"}
